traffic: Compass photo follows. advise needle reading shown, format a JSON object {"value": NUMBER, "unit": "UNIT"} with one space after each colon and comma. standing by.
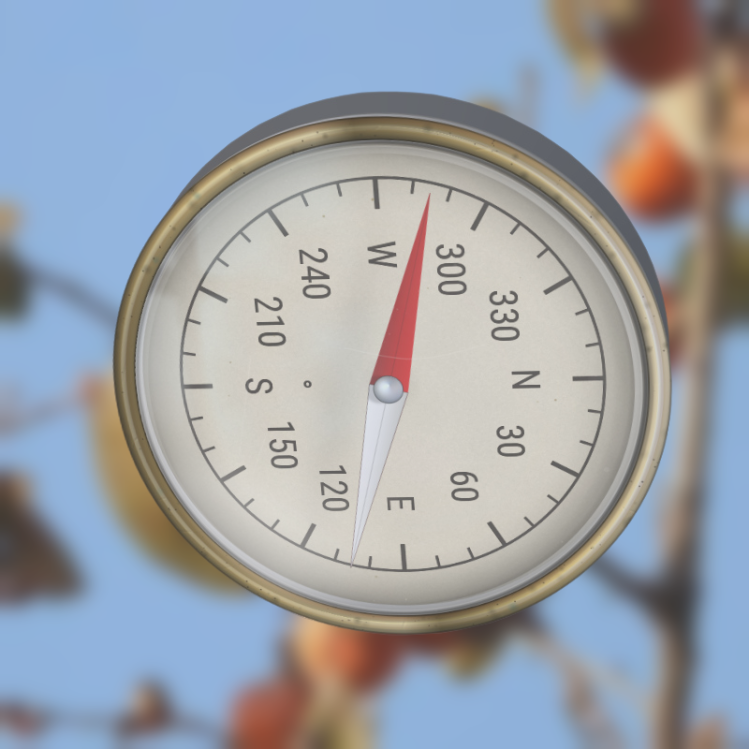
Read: {"value": 285, "unit": "°"}
